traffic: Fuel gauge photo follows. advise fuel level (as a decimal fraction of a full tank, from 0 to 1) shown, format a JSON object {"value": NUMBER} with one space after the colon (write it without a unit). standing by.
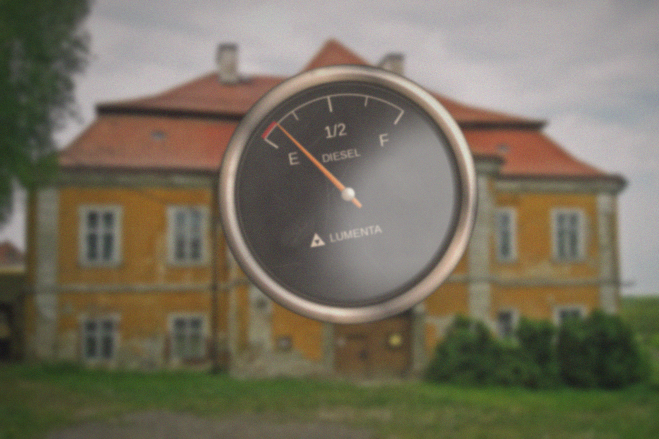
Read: {"value": 0.125}
